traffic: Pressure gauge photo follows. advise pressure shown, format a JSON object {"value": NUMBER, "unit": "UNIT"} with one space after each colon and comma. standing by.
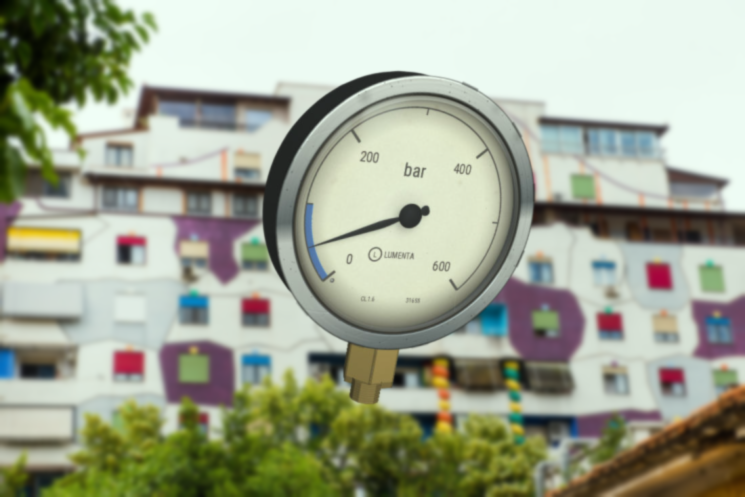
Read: {"value": 50, "unit": "bar"}
